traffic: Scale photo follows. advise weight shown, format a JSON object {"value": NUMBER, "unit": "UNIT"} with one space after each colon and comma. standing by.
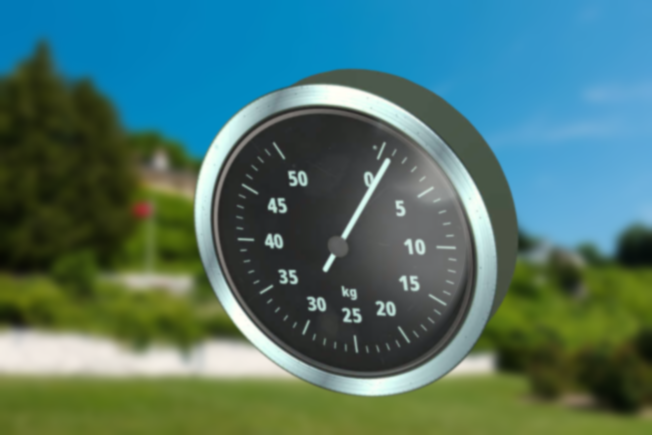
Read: {"value": 1, "unit": "kg"}
